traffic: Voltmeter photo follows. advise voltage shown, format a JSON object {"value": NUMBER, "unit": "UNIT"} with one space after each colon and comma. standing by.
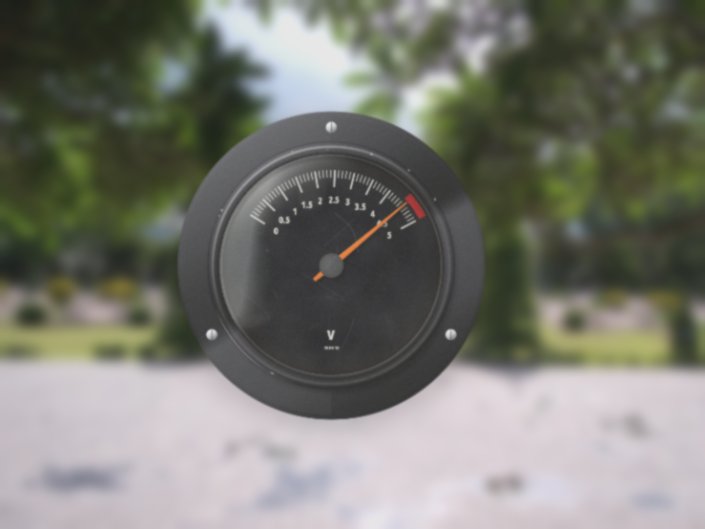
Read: {"value": 4.5, "unit": "V"}
